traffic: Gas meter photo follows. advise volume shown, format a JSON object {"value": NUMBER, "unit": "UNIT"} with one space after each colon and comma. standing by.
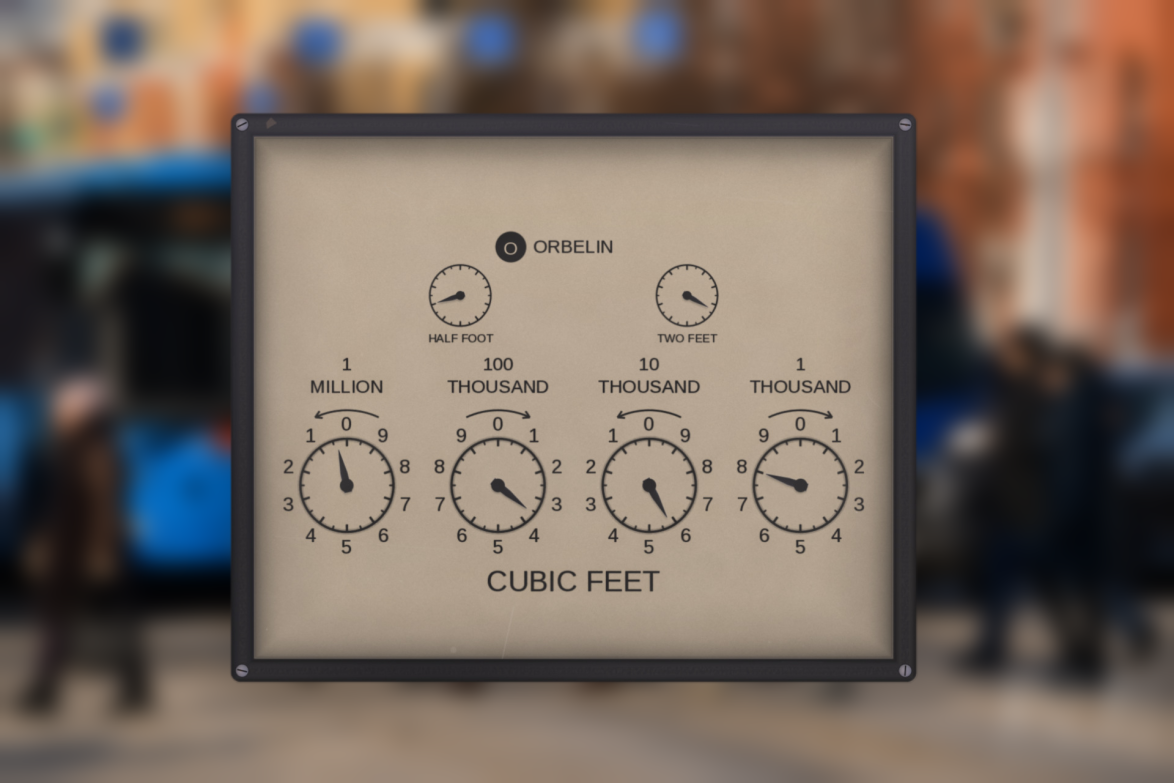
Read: {"value": 35800, "unit": "ft³"}
